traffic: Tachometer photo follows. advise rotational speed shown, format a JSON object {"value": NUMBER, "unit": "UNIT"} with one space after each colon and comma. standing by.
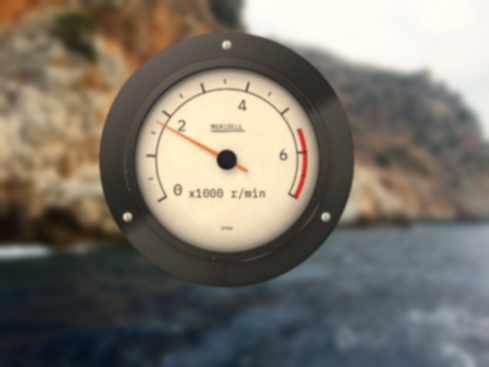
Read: {"value": 1750, "unit": "rpm"}
